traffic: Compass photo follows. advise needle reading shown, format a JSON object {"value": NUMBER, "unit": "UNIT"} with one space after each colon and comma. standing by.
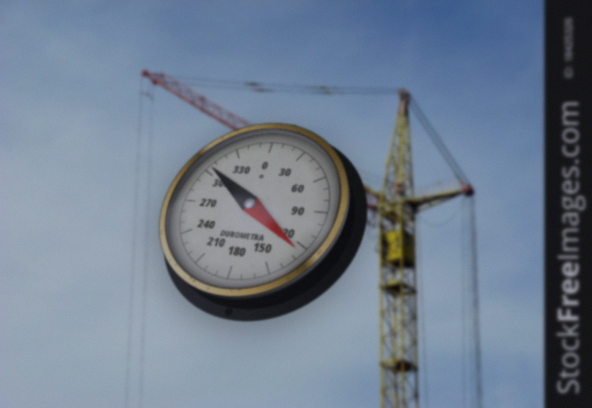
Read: {"value": 125, "unit": "°"}
